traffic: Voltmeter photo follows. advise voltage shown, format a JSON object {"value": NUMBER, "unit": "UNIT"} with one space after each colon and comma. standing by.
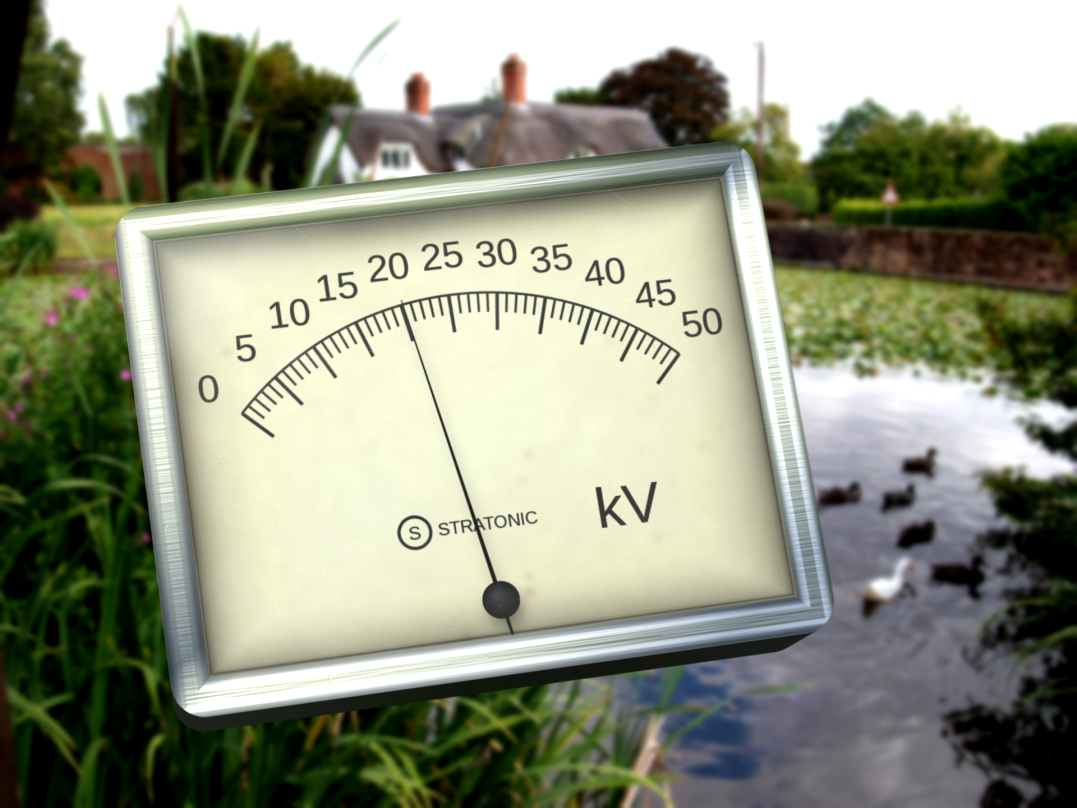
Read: {"value": 20, "unit": "kV"}
